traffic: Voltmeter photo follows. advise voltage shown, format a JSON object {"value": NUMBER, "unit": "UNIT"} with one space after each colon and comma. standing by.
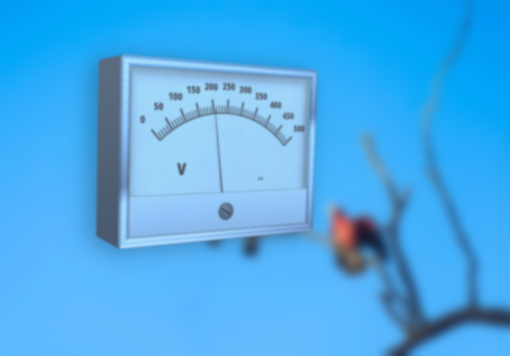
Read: {"value": 200, "unit": "V"}
